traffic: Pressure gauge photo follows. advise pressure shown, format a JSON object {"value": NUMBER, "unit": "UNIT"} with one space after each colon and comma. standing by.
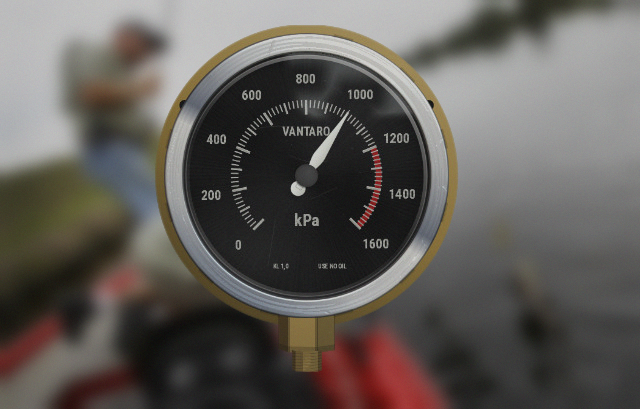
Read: {"value": 1000, "unit": "kPa"}
